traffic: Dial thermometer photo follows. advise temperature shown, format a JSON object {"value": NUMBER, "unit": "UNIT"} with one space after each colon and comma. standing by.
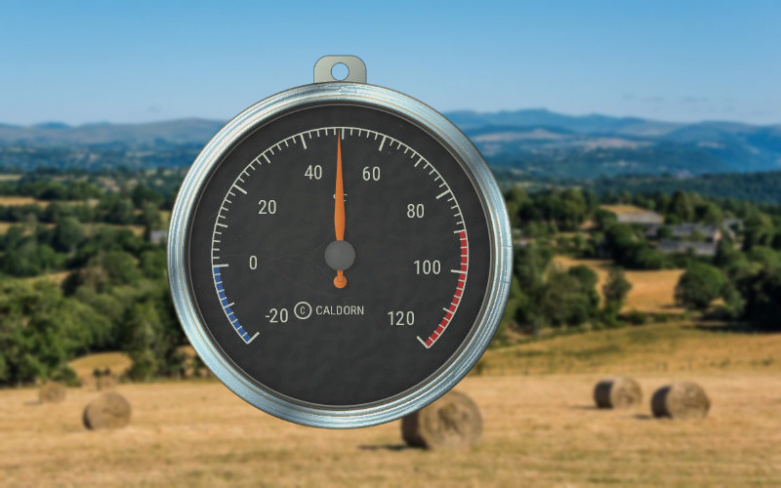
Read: {"value": 49, "unit": "°F"}
